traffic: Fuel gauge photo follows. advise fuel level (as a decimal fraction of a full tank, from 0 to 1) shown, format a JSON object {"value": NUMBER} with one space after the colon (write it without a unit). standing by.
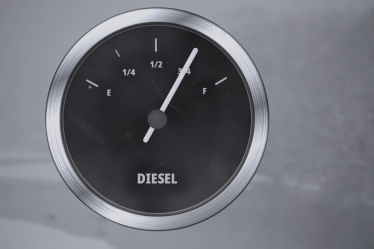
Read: {"value": 0.75}
